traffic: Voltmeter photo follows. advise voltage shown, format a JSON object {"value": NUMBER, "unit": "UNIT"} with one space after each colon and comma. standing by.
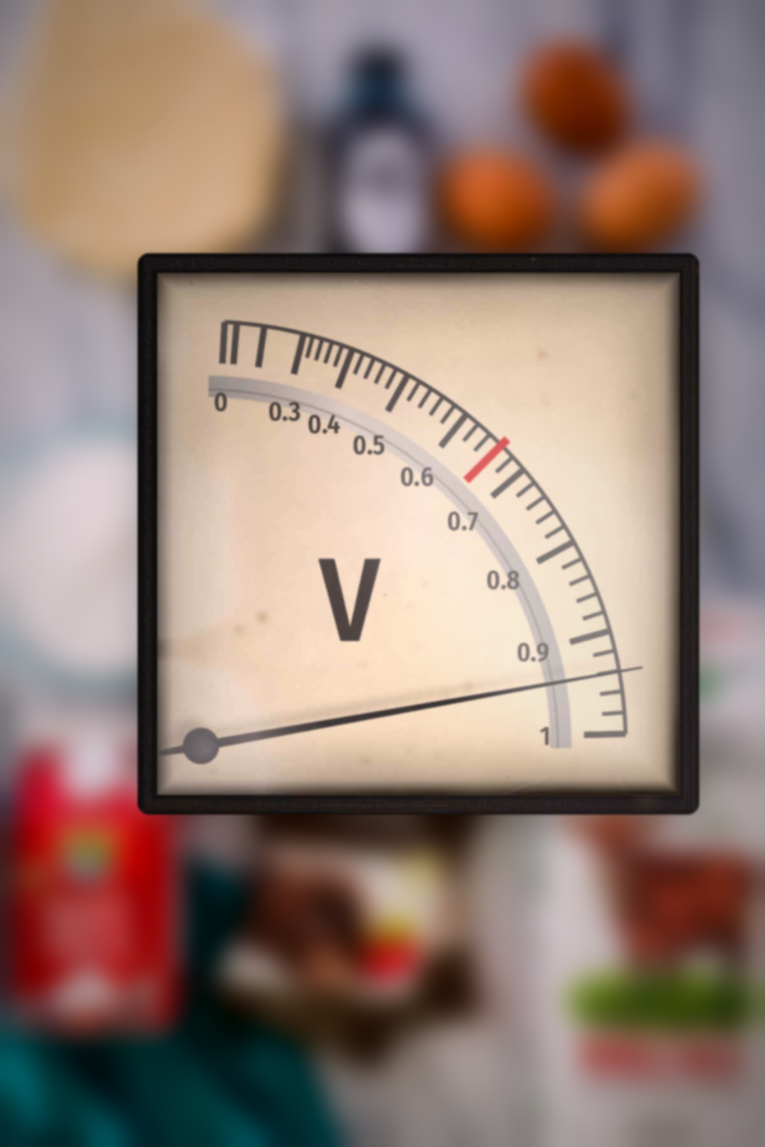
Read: {"value": 0.94, "unit": "V"}
